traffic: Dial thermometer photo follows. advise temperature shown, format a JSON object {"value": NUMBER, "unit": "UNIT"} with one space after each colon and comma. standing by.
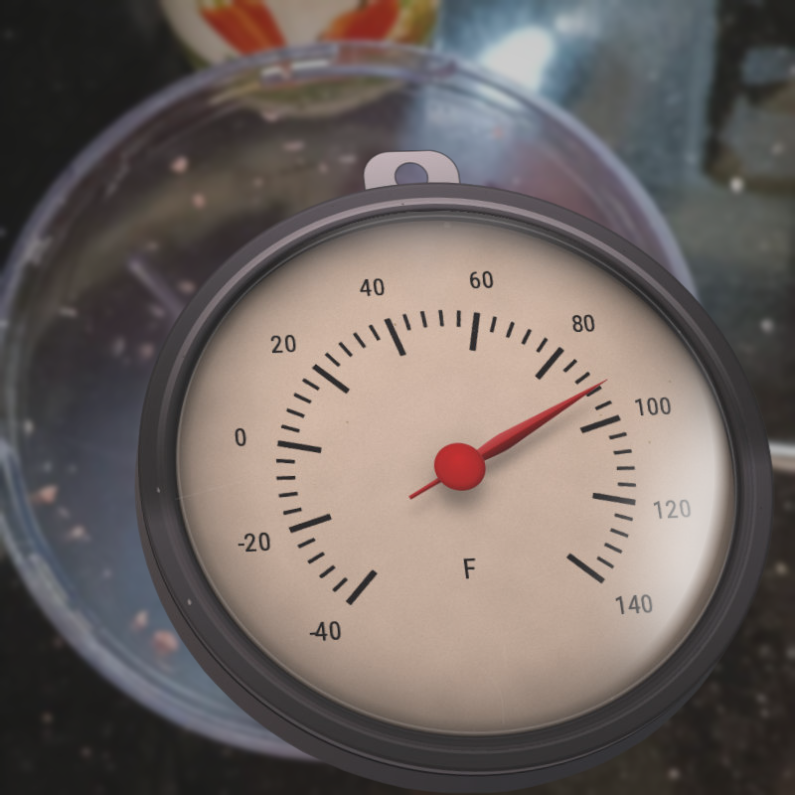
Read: {"value": 92, "unit": "°F"}
